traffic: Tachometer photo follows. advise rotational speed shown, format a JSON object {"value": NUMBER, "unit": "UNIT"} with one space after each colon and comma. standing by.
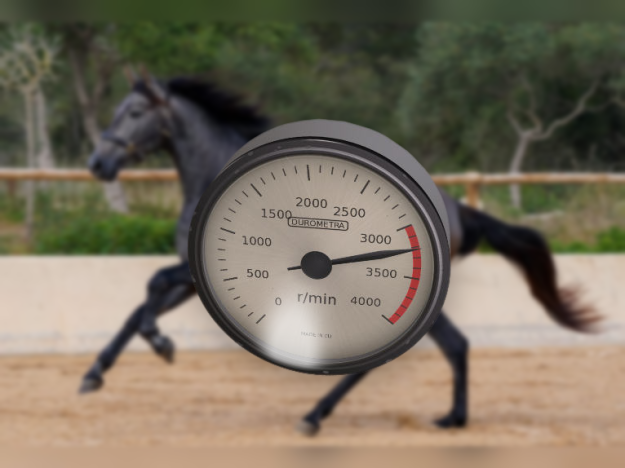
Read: {"value": 3200, "unit": "rpm"}
